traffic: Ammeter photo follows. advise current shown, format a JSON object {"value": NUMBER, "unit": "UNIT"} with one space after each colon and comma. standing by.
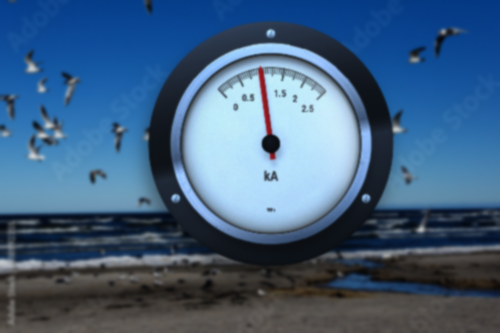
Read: {"value": 1, "unit": "kA"}
